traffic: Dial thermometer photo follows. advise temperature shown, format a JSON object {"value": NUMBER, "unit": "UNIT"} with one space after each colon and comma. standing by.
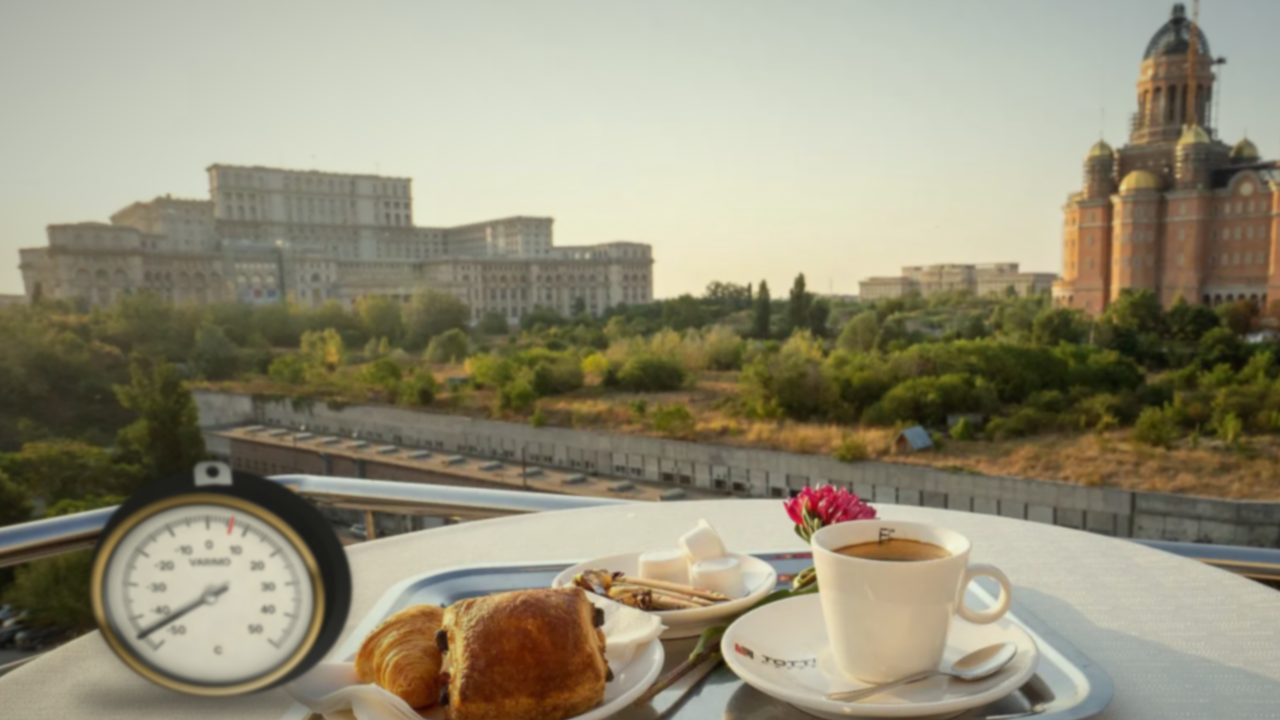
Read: {"value": -45, "unit": "°C"}
